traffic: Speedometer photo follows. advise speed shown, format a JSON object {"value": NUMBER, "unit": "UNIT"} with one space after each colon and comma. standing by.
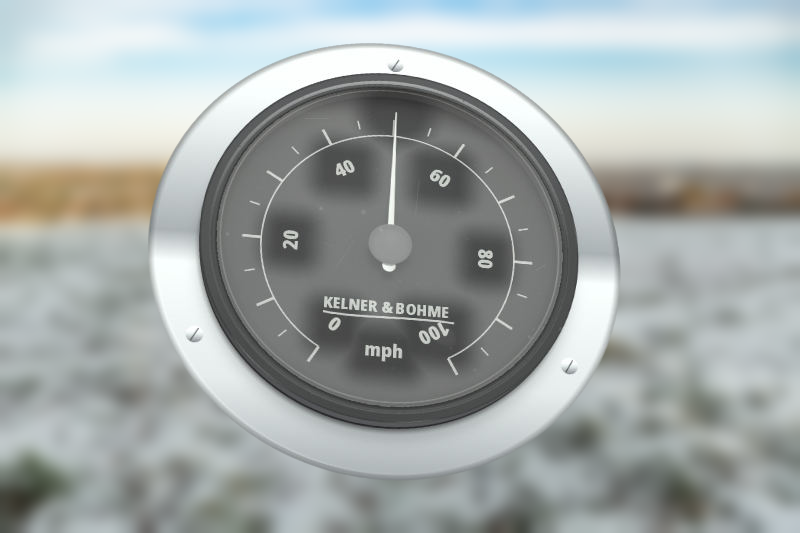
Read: {"value": 50, "unit": "mph"}
